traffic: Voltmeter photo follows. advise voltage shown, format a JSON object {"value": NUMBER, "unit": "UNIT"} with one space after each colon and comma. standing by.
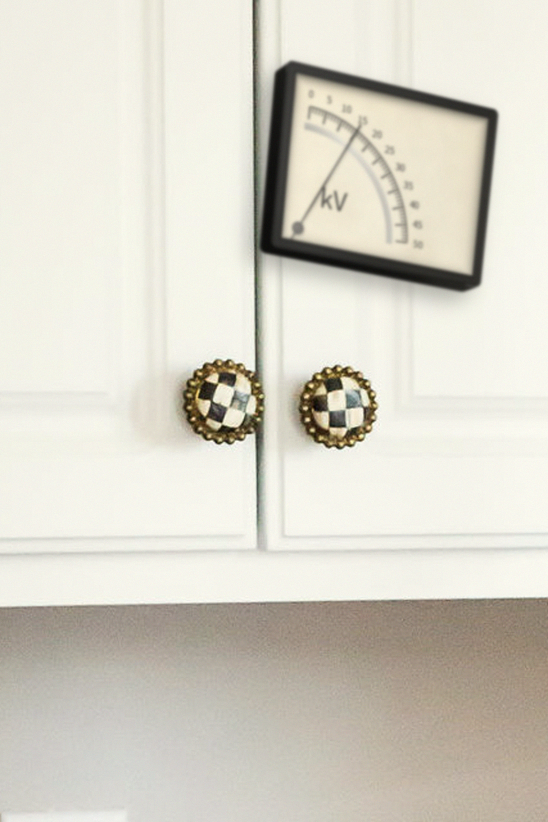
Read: {"value": 15, "unit": "kV"}
